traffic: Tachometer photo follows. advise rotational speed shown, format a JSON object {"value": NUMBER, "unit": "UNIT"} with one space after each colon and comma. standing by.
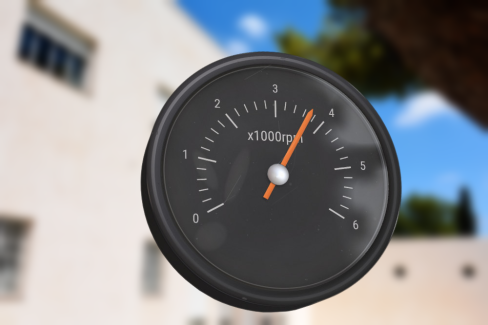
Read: {"value": 3700, "unit": "rpm"}
